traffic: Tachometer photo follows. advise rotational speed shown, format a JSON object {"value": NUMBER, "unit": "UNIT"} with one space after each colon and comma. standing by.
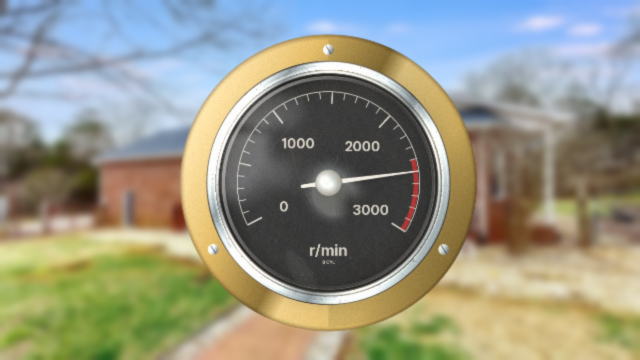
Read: {"value": 2500, "unit": "rpm"}
